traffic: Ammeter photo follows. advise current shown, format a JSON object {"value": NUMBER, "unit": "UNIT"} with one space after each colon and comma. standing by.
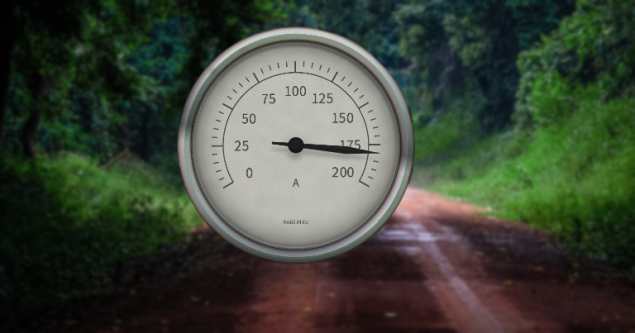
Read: {"value": 180, "unit": "A"}
